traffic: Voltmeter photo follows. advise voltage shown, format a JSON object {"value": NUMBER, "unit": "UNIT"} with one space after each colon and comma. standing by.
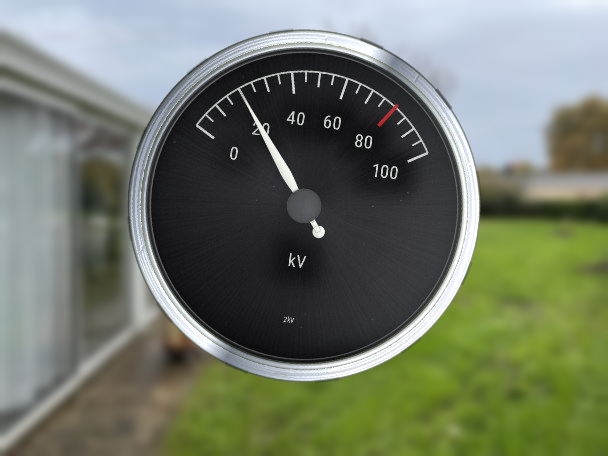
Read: {"value": 20, "unit": "kV"}
